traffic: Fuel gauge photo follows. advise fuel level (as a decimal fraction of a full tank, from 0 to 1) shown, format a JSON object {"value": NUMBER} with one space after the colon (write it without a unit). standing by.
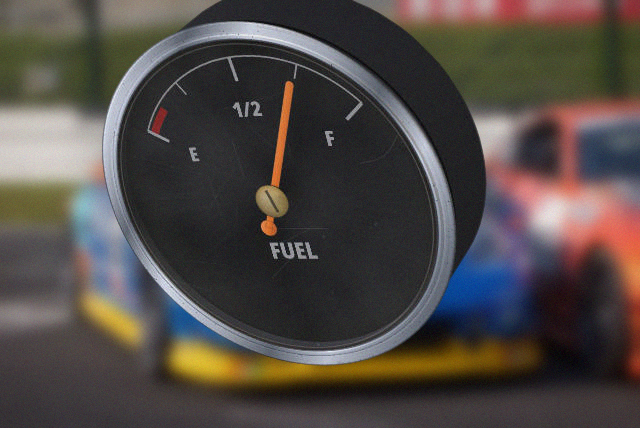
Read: {"value": 0.75}
